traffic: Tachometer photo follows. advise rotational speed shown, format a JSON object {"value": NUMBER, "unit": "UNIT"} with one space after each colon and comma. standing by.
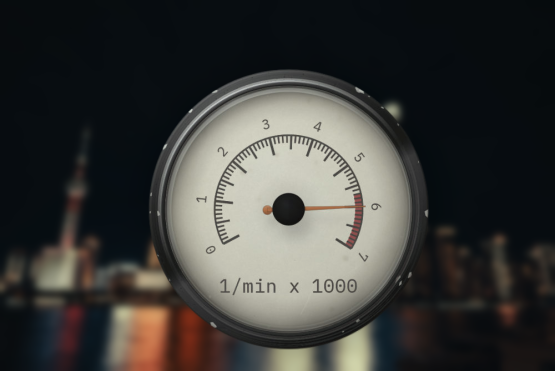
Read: {"value": 6000, "unit": "rpm"}
